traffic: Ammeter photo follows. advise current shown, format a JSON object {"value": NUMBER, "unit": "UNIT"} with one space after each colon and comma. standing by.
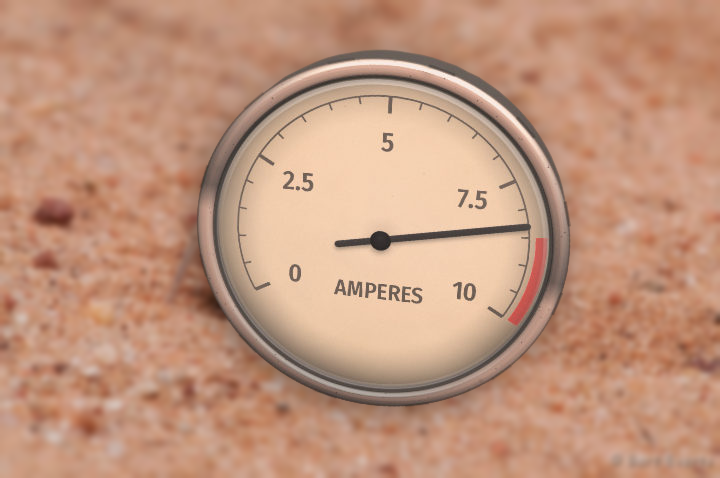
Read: {"value": 8.25, "unit": "A"}
